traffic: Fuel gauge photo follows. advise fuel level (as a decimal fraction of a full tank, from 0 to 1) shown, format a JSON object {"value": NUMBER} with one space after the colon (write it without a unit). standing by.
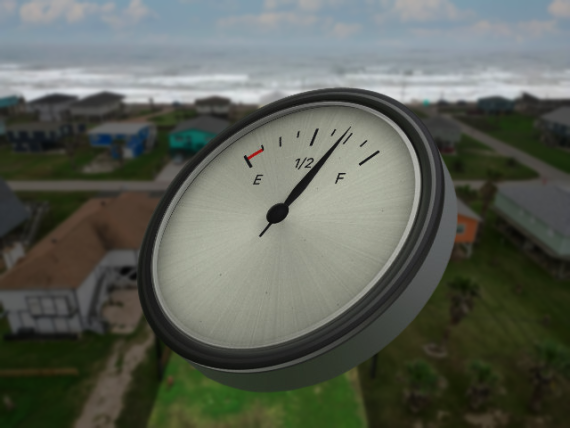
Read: {"value": 0.75}
